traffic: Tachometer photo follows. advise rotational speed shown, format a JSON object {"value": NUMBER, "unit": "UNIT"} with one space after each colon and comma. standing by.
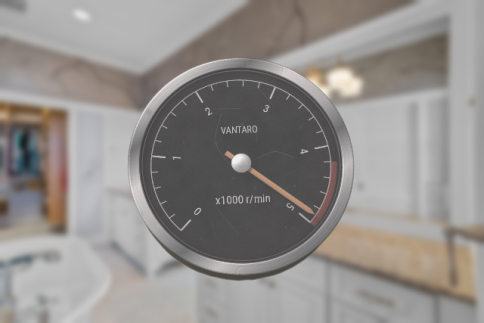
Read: {"value": 4900, "unit": "rpm"}
